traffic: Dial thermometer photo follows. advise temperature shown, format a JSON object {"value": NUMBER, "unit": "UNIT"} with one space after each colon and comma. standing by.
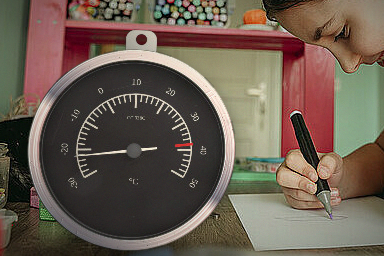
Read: {"value": -22, "unit": "°C"}
